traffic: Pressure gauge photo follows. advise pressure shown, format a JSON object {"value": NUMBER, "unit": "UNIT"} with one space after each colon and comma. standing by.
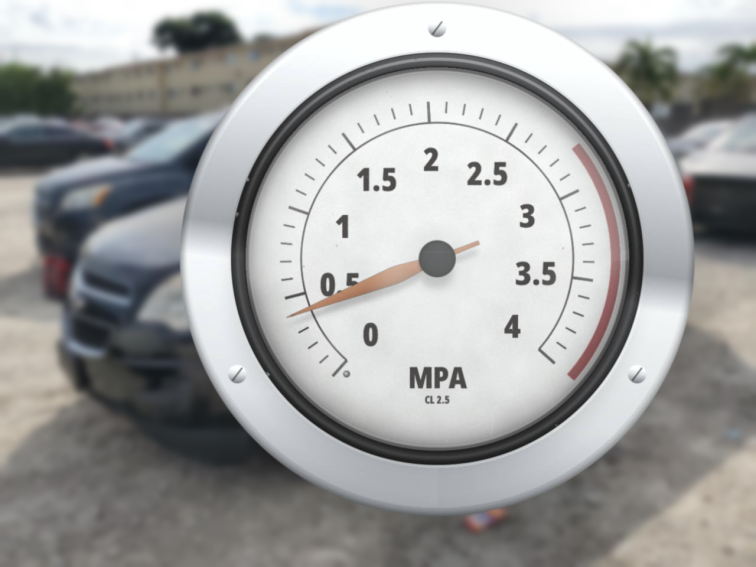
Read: {"value": 0.4, "unit": "MPa"}
